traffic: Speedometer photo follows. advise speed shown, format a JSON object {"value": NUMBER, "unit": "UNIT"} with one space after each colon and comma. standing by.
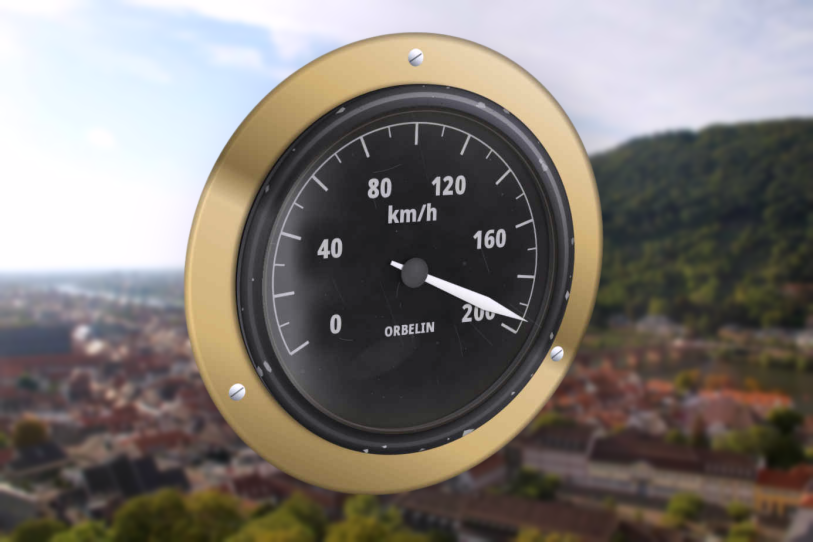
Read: {"value": 195, "unit": "km/h"}
